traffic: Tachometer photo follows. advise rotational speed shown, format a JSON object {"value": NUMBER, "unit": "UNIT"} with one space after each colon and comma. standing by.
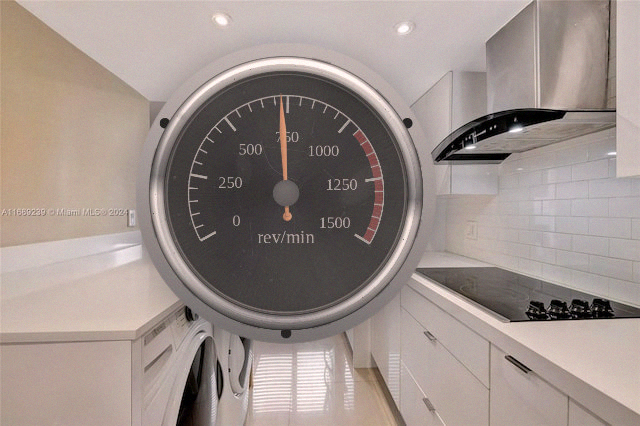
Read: {"value": 725, "unit": "rpm"}
